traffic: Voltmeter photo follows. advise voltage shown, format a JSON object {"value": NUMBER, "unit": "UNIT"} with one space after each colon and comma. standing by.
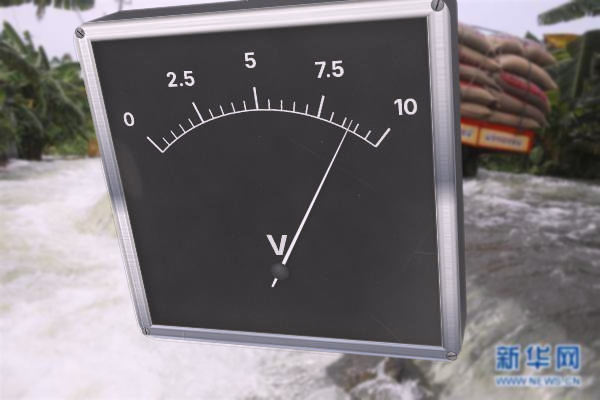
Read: {"value": 8.75, "unit": "V"}
